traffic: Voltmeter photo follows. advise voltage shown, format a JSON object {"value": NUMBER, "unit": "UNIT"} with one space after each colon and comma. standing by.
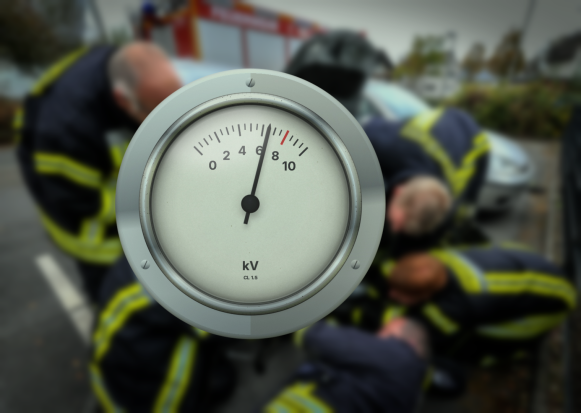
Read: {"value": 6.5, "unit": "kV"}
